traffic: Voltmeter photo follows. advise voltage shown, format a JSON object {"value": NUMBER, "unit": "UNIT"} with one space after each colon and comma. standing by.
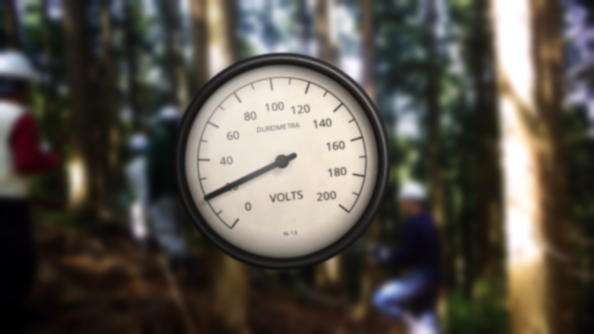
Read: {"value": 20, "unit": "V"}
